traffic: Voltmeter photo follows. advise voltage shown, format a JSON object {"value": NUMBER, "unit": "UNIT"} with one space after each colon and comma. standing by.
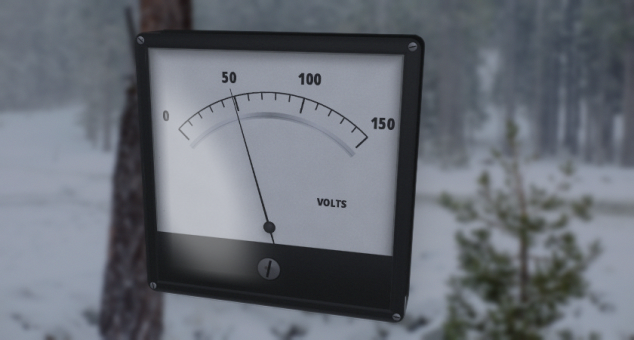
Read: {"value": 50, "unit": "V"}
